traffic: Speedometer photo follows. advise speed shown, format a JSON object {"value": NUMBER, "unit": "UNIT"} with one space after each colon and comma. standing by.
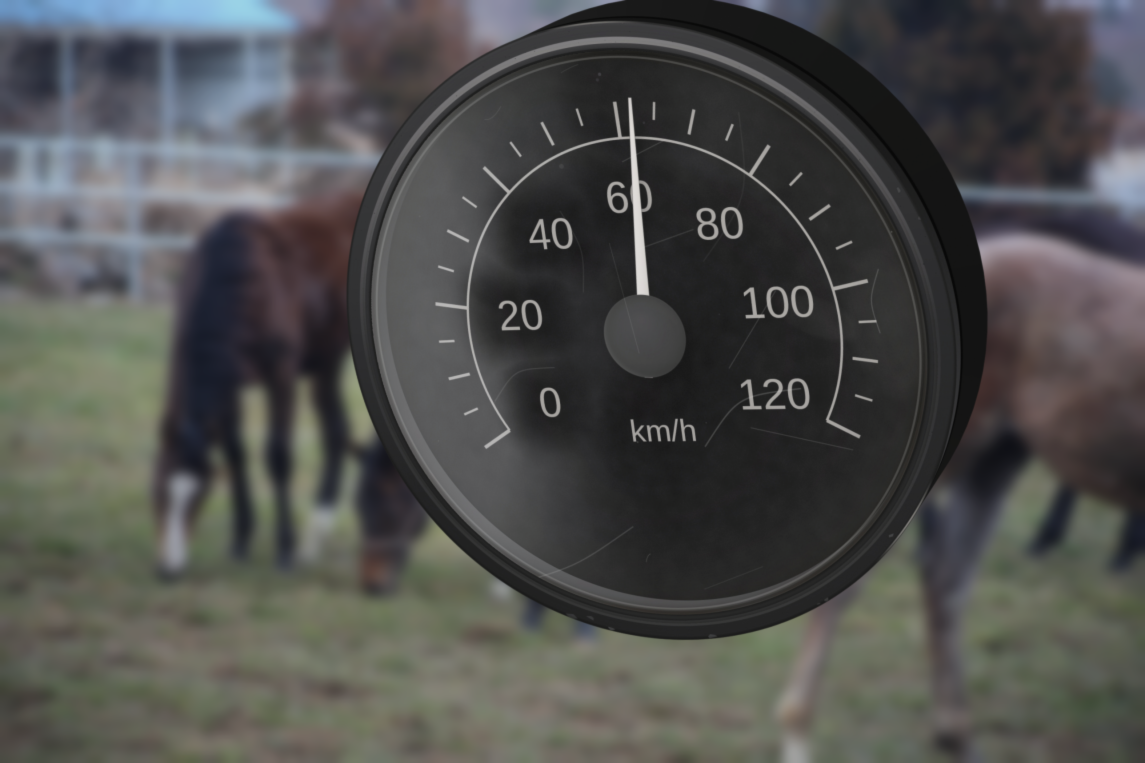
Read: {"value": 62.5, "unit": "km/h"}
